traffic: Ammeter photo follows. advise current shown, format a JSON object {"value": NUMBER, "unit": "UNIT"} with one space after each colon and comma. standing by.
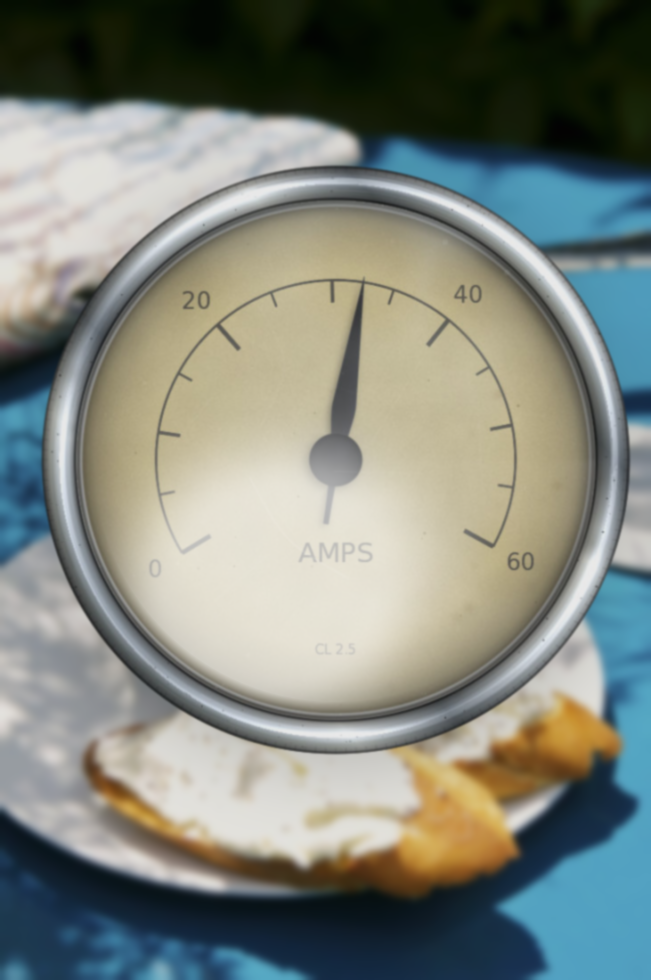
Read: {"value": 32.5, "unit": "A"}
